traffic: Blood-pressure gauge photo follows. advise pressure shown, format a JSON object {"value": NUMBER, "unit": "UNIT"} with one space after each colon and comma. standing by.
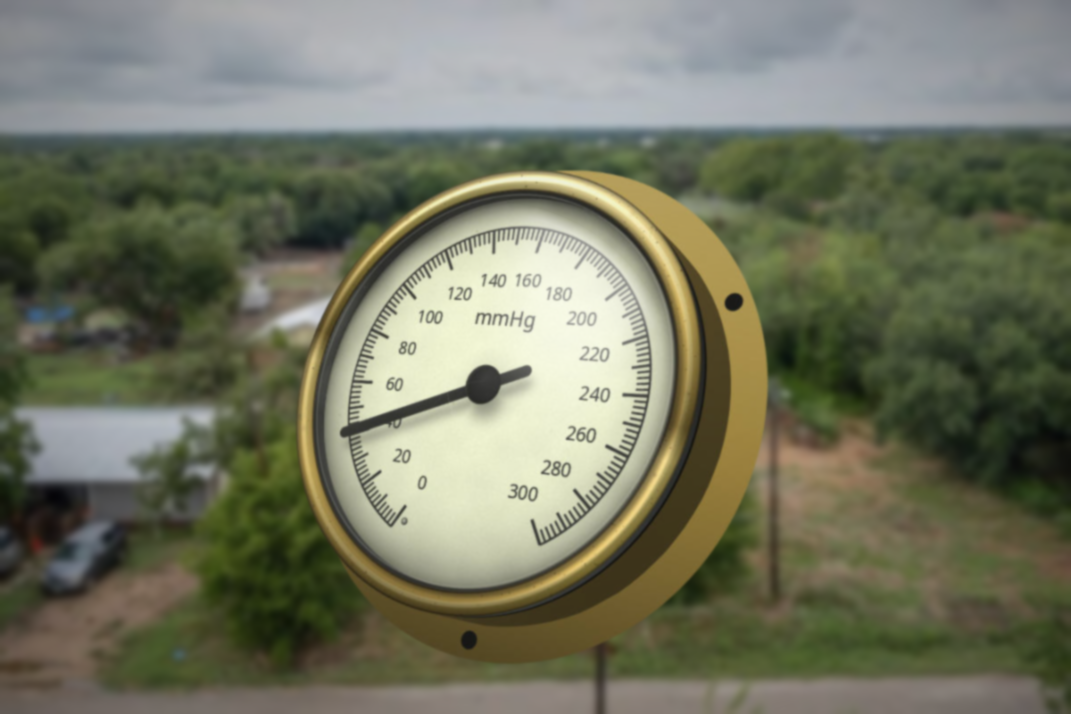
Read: {"value": 40, "unit": "mmHg"}
